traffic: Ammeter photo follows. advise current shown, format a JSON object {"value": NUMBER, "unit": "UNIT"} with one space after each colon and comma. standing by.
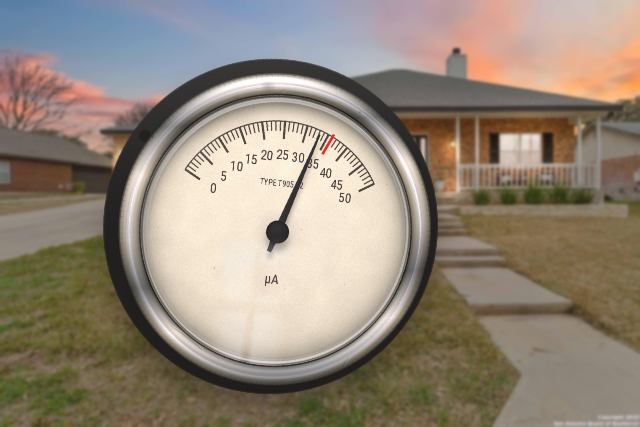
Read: {"value": 33, "unit": "µA"}
